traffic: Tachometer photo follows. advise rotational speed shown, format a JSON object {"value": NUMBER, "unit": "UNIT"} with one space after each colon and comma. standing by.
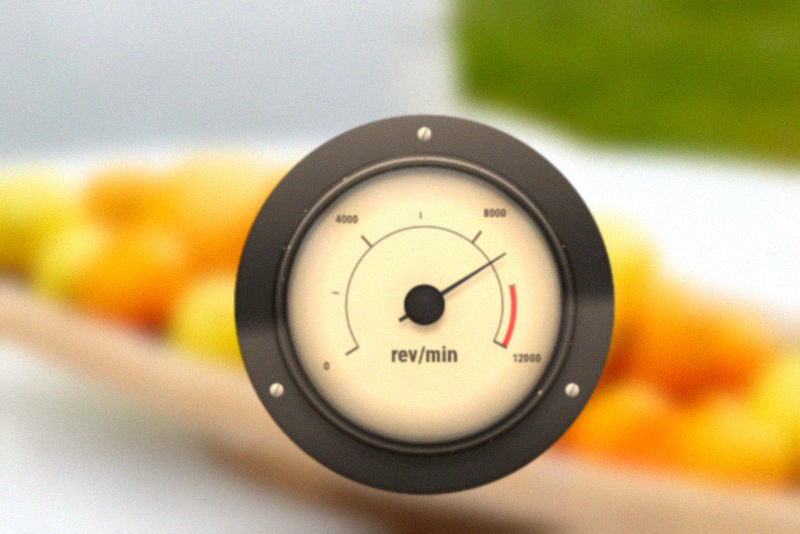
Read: {"value": 9000, "unit": "rpm"}
